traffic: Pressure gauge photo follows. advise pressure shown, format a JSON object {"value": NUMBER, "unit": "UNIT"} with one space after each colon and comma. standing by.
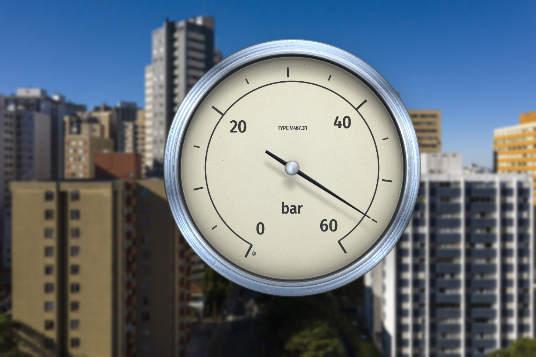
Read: {"value": 55, "unit": "bar"}
